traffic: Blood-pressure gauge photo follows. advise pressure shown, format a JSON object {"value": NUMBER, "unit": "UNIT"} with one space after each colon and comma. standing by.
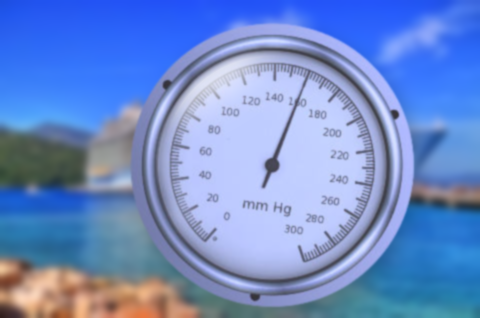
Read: {"value": 160, "unit": "mmHg"}
